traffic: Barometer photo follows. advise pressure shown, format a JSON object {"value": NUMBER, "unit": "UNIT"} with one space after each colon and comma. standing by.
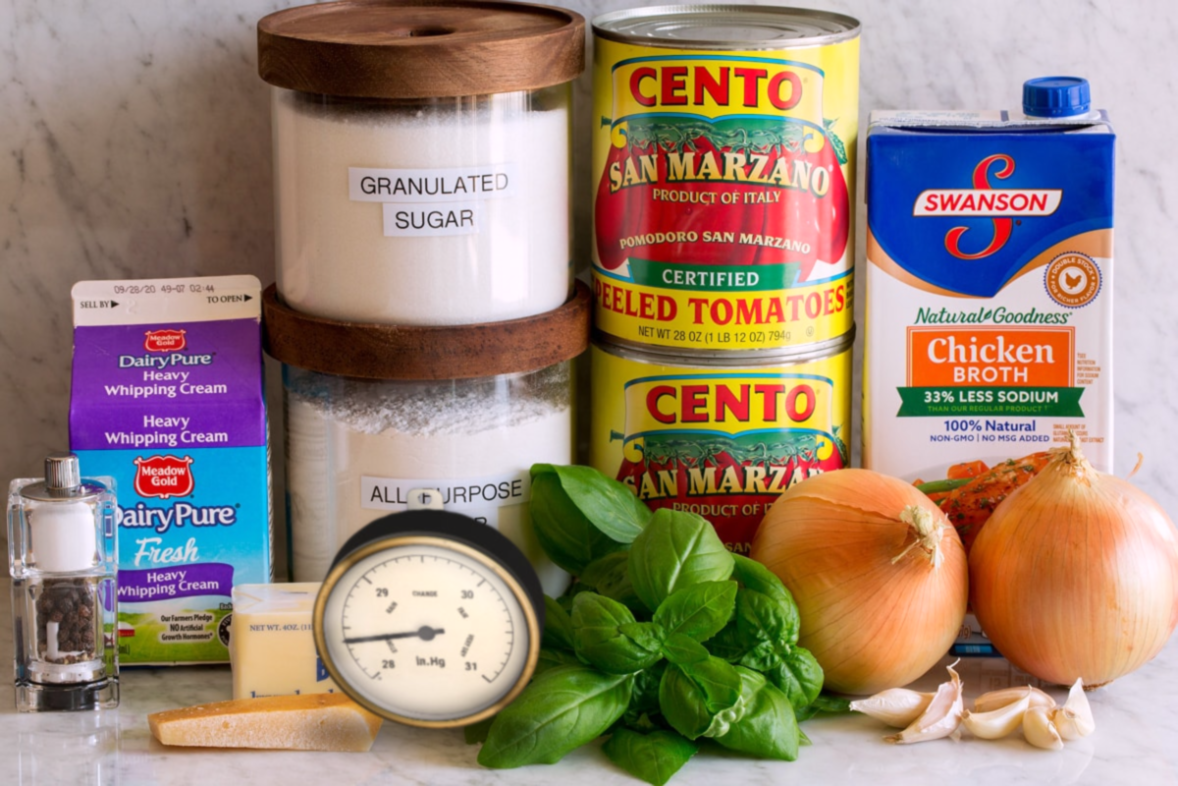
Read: {"value": 28.4, "unit": "inHg"}
